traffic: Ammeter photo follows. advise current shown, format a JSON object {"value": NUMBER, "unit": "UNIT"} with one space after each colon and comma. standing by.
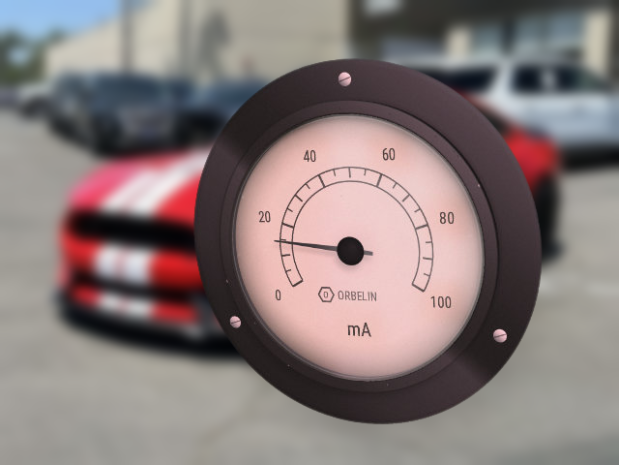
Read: {"value": 15, "unit": "mA"}
